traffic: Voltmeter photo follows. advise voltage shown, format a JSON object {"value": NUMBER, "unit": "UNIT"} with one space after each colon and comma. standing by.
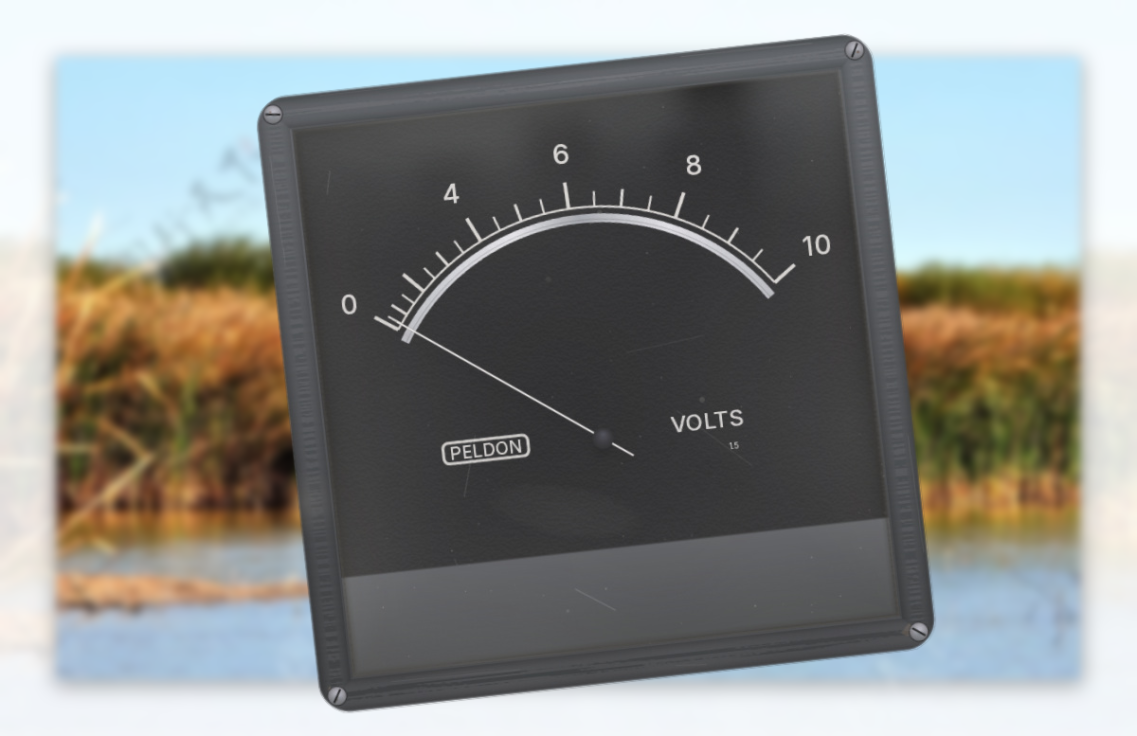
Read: {"value": 0.5, "unit": "V"}
